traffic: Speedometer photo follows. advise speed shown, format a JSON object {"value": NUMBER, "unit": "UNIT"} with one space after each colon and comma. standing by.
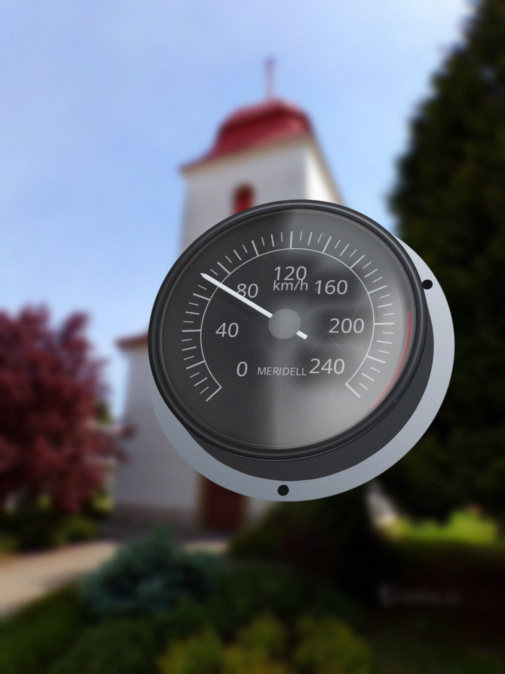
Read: {"value": 70, "unit": "km/h"}
